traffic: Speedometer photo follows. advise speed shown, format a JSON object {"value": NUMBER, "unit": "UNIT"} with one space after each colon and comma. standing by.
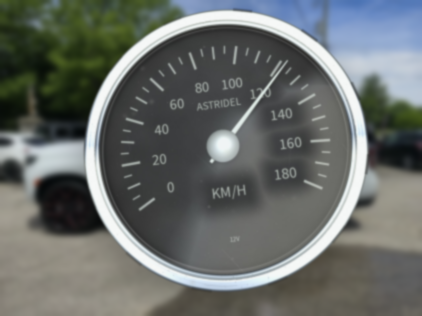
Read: {"value": 122.5, "unit": "km/h"}
